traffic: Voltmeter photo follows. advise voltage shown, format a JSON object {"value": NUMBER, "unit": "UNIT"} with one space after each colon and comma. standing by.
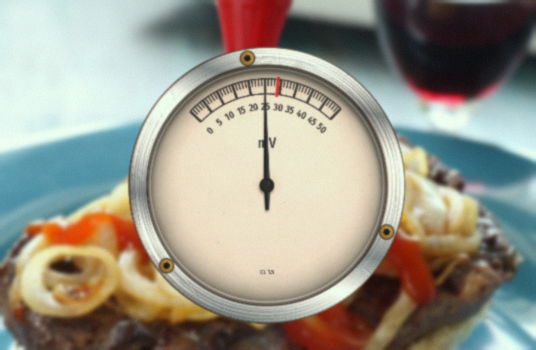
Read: {"value": 25, "unit": "mV"}
